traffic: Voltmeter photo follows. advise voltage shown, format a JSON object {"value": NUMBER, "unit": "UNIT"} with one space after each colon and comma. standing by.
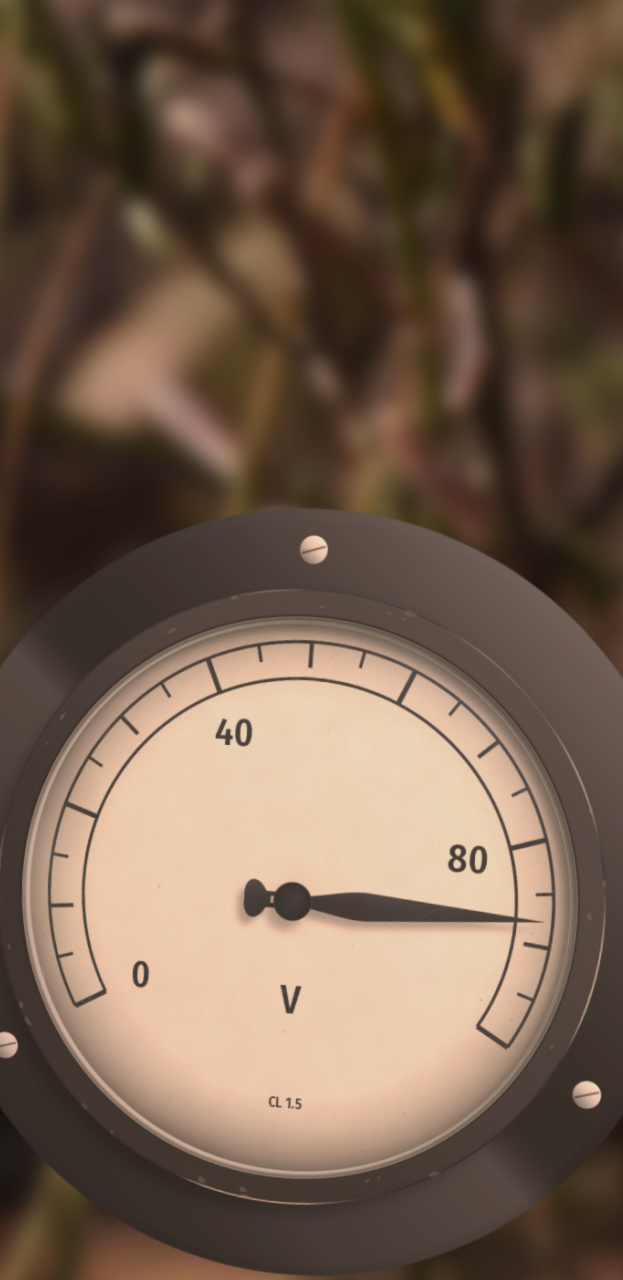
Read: {"value": 87.5, "unit": "V"}
